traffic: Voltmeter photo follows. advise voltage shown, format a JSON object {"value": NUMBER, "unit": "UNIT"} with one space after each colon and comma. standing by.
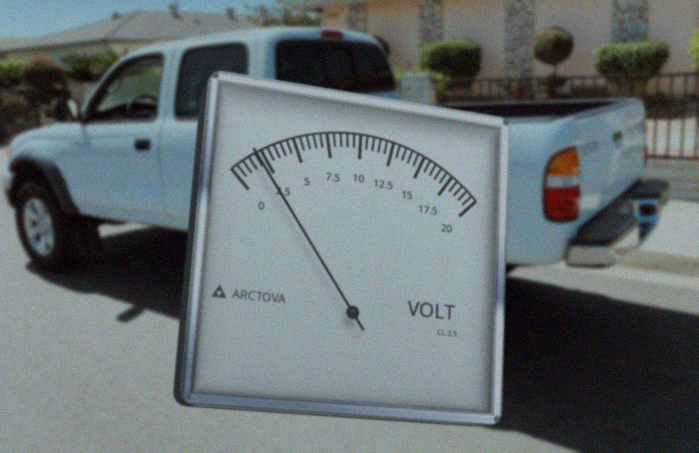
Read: {"value": 2, "unit": "V"}
